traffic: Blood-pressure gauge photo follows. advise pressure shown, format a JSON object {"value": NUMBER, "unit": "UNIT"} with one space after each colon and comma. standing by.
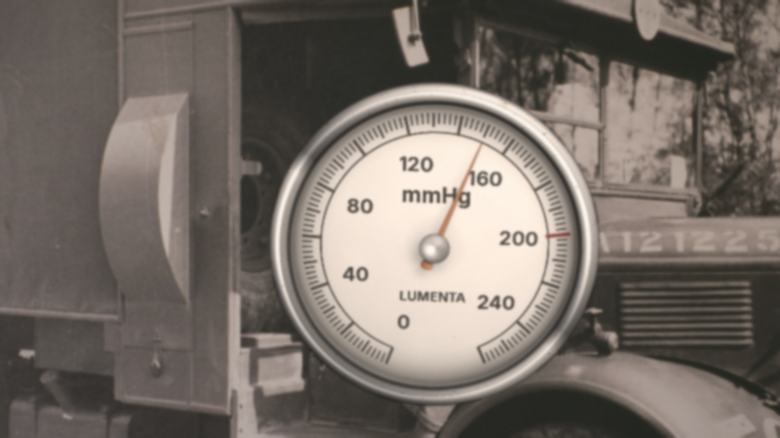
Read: {"value": 150, "unit": "mmHg"}
